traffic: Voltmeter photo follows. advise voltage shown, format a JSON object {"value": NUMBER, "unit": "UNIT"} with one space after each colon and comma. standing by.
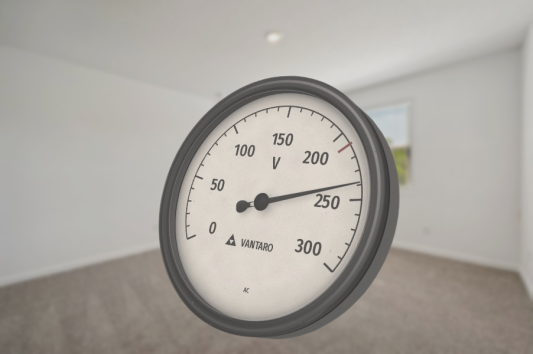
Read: {"value": 240, "unit": "V"}
